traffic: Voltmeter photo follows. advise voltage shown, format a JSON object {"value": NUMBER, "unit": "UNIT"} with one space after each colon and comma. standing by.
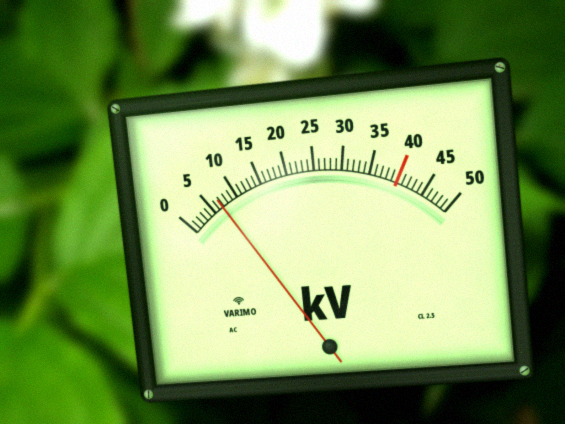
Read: {"value": 7, "unit": "kV"}
